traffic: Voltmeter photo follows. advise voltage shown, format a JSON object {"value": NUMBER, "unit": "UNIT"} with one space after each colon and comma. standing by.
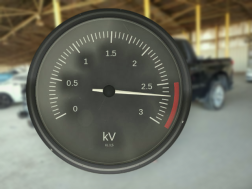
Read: {"value": 2.65, "unit": "kV"}
